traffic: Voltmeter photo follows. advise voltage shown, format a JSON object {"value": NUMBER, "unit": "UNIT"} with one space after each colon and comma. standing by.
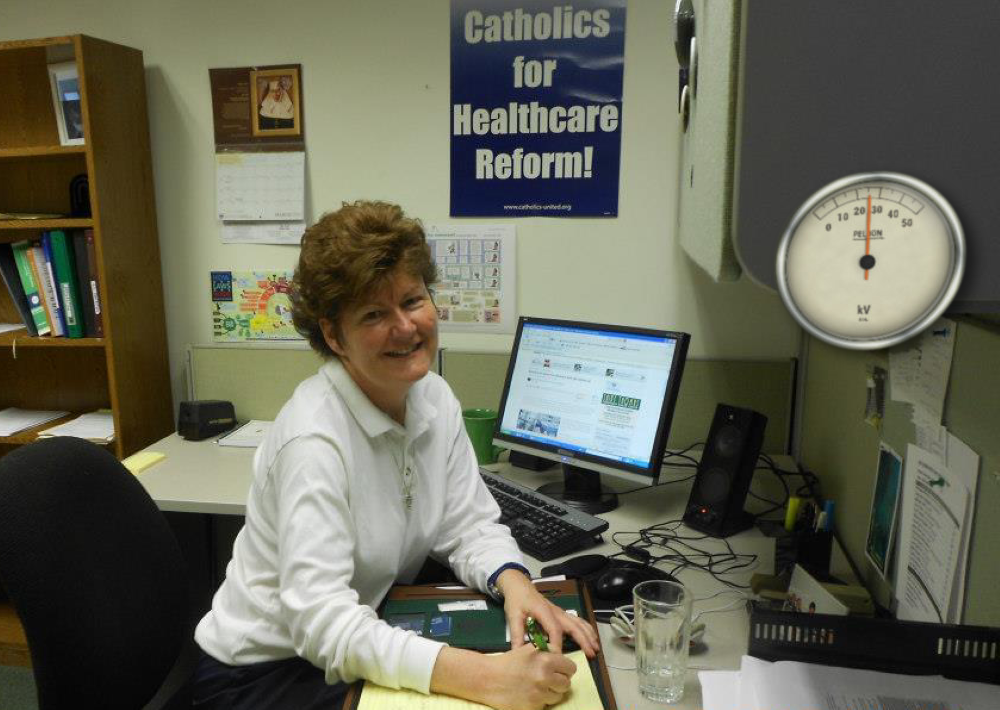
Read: {"value": 25, "unit": "kV"}
